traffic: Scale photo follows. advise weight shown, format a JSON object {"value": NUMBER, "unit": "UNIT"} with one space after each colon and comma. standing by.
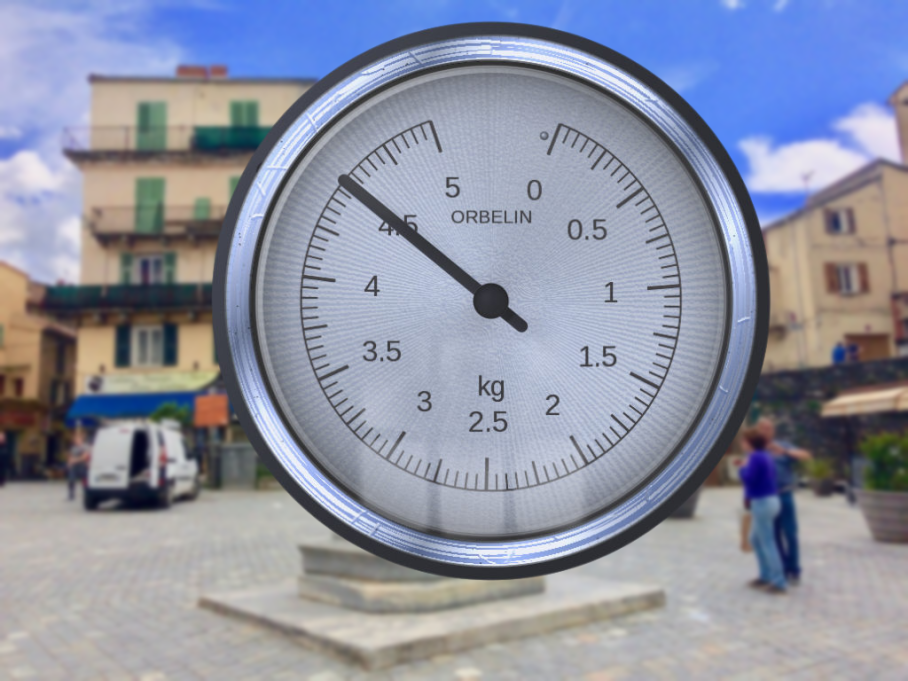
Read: {"value": 4.5, "unit": "kg"}
